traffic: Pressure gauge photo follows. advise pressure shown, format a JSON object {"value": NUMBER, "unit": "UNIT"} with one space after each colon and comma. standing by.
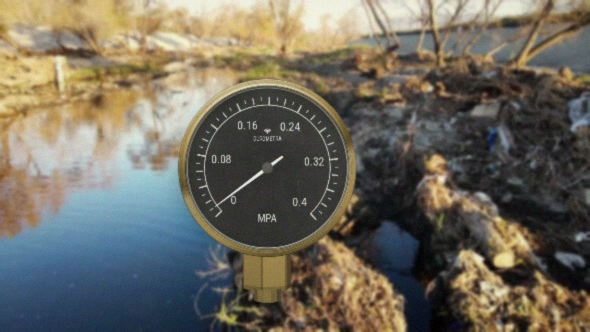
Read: {"value": 0.01, "unit": "MPa"}
